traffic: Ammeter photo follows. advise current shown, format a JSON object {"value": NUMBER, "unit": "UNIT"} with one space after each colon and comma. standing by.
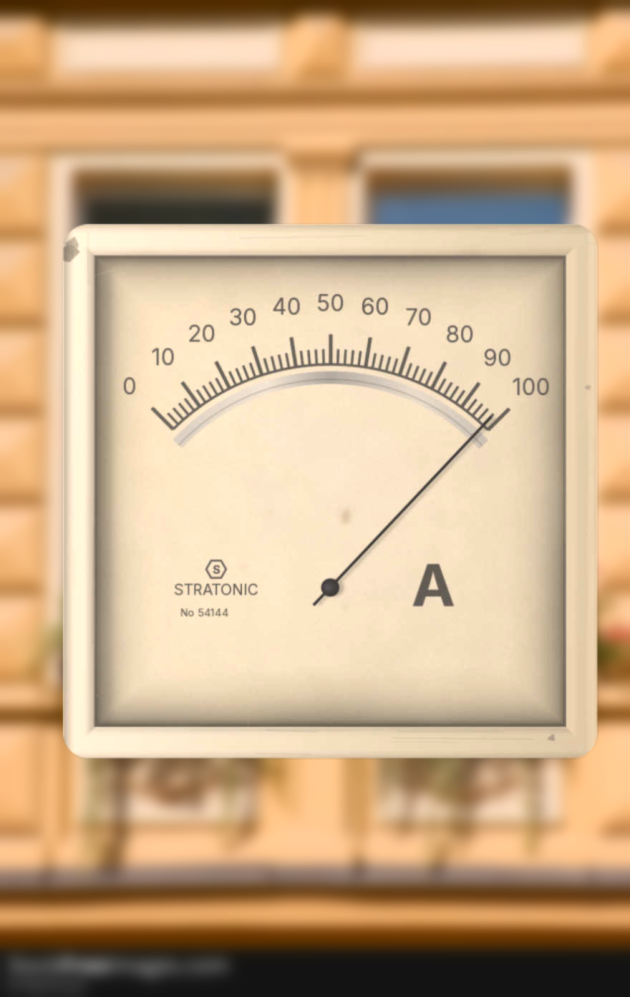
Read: {"value": 98, "unit": "A"}
